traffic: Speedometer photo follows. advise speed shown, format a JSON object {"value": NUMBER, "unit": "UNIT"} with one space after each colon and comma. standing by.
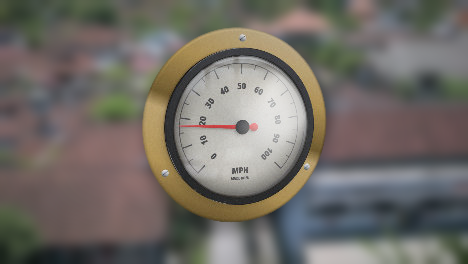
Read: {"value": 17.5, "unit": "mph"}
